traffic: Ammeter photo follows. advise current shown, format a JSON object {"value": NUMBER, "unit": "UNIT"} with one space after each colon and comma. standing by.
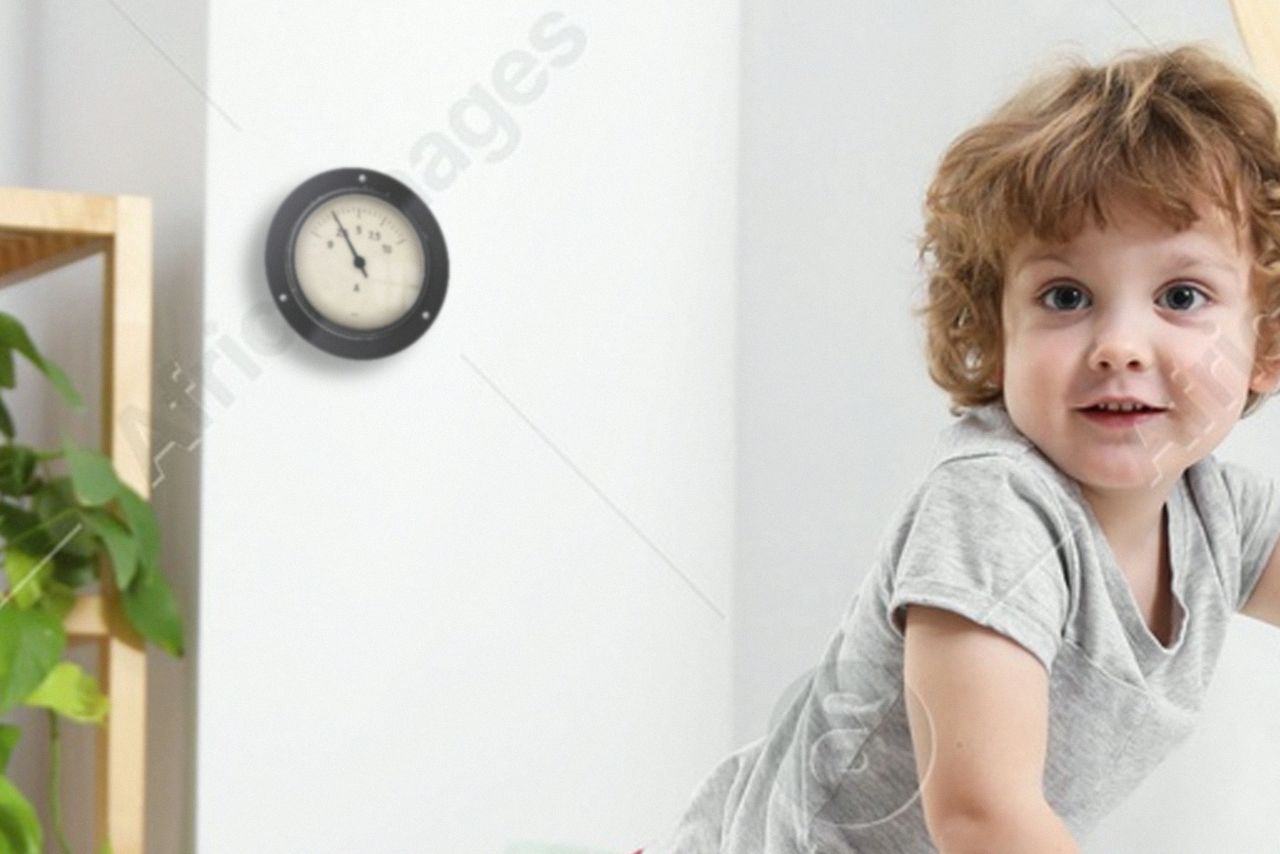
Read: {"value": 2.5, "unit": "A"}
